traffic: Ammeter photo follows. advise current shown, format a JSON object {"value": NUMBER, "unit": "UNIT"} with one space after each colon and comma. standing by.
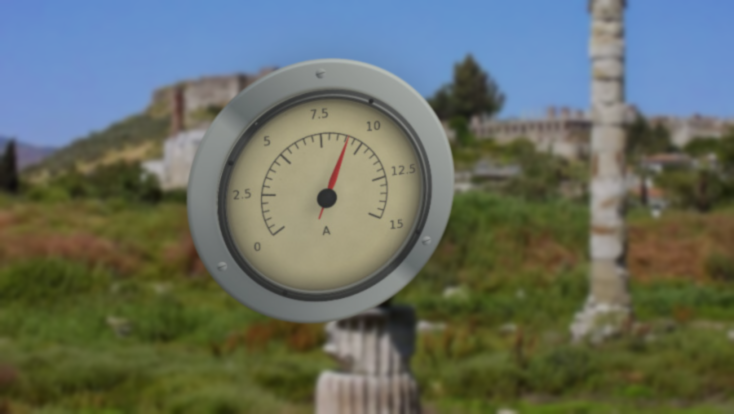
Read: {"value": 9, "unit": "A"}
